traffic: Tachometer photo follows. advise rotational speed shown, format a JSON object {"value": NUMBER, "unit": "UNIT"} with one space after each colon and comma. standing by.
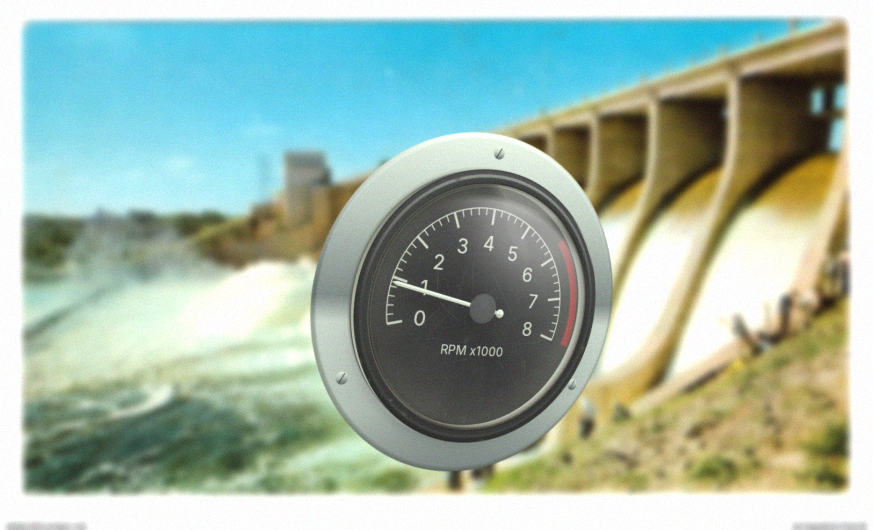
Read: {"value": 900, "unit": "rpm"}
